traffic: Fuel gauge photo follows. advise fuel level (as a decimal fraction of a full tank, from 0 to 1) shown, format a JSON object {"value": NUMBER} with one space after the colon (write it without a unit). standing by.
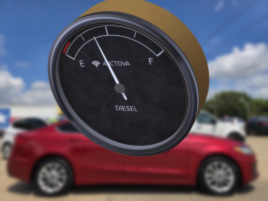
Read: {"value": 0.375}
